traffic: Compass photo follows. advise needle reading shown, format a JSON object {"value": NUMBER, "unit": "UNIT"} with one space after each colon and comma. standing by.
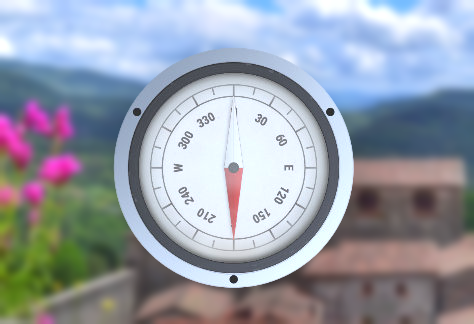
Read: {"value": 180, "unit": "°"}
